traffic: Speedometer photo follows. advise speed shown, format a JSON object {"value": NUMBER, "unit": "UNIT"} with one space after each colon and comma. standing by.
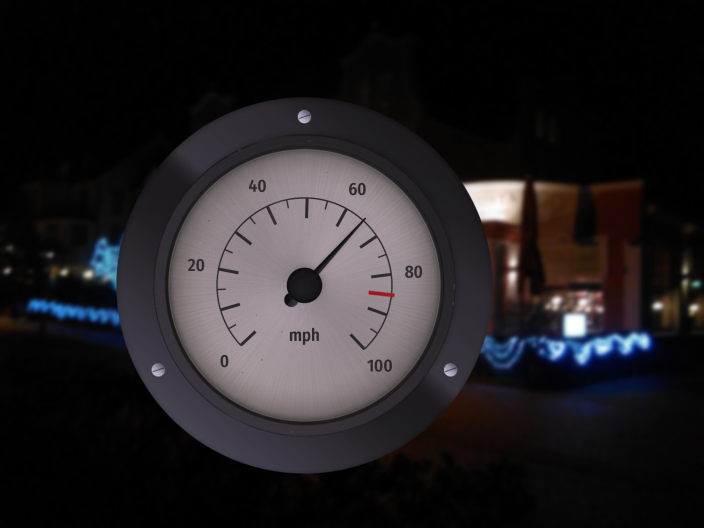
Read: {"value": 65, "unit": "mph"}
